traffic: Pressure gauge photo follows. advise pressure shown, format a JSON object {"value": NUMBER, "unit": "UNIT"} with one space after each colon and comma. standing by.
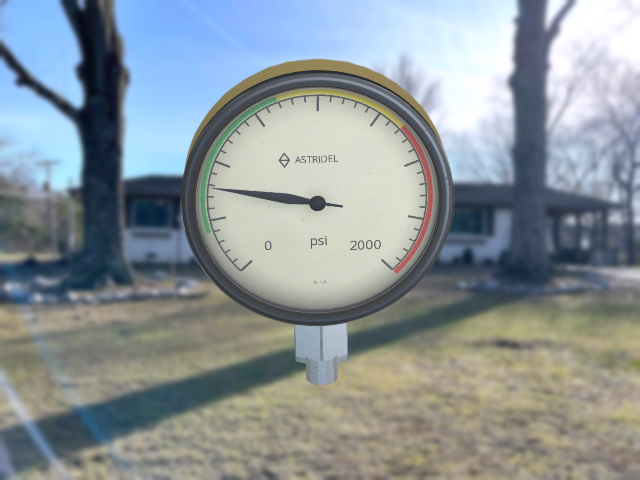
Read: {"value": 400, "unit": "psi"}
